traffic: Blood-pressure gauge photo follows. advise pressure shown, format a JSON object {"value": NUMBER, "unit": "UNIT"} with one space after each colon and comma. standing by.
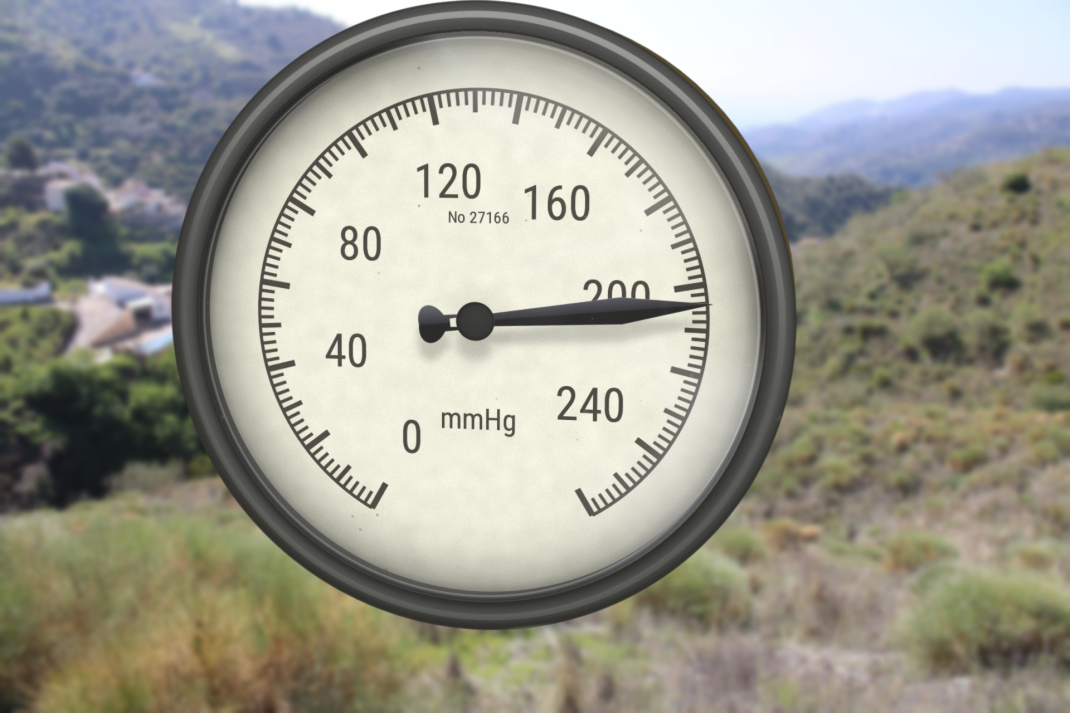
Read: {"value": 204, "unit": "mmHg"}
